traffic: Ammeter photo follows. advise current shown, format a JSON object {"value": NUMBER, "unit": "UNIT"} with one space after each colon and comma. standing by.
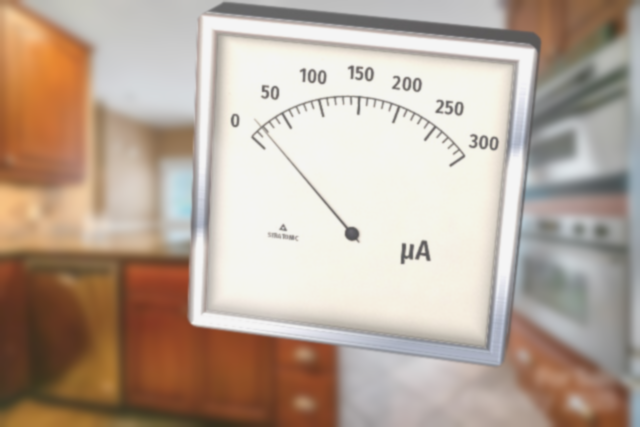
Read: {"value": 20, "unit": "µA"}
